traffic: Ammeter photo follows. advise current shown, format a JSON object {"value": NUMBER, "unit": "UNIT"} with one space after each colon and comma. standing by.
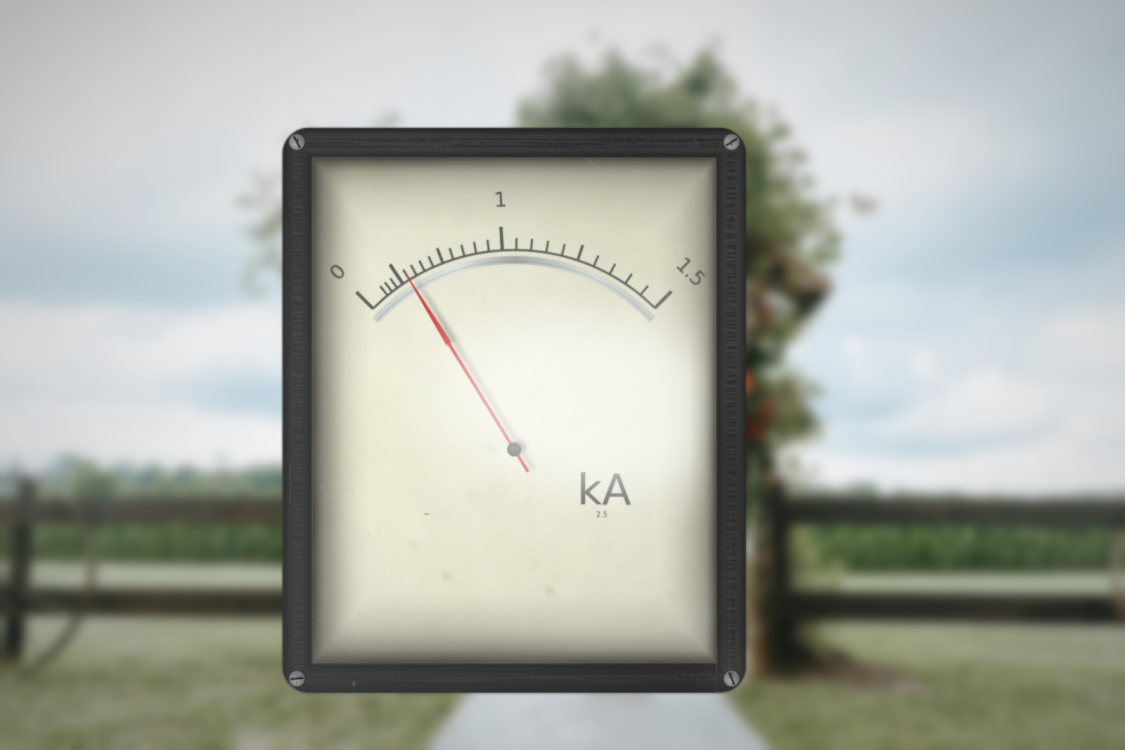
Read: {"value": 0.55, "unit": "kA"}
